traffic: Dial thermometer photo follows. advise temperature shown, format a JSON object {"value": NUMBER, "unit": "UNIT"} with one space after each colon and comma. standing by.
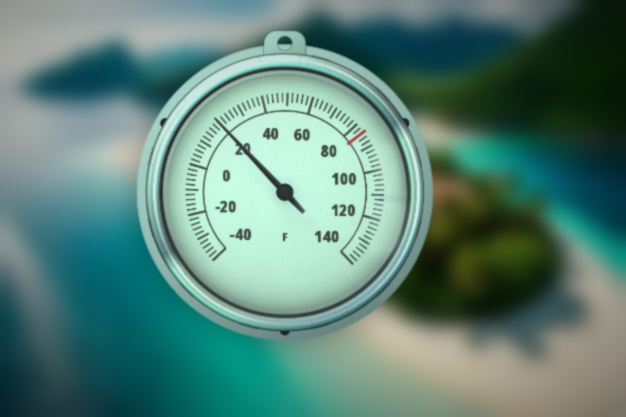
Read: {"value": 20, "unit": "°F"}
